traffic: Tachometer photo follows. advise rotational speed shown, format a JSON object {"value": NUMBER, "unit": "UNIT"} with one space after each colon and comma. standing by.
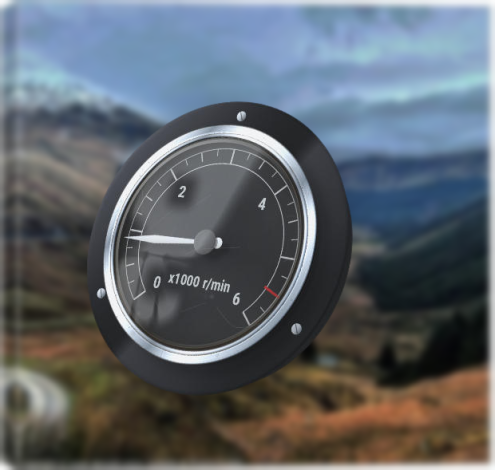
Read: {"value": 875, "unit": "rpm"}
